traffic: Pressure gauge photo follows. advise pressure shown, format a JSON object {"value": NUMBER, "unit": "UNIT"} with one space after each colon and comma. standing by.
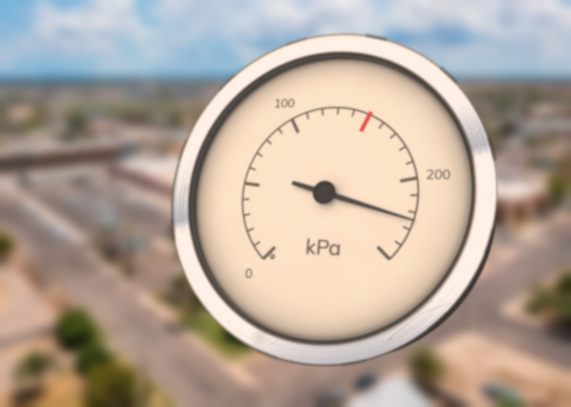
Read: {"value": 225, "unit": "kPa"}
